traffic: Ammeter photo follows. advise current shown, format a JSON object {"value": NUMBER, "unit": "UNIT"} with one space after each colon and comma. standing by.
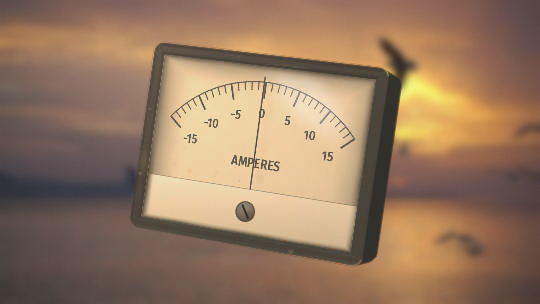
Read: {"value": 0, "unit": "A"}
